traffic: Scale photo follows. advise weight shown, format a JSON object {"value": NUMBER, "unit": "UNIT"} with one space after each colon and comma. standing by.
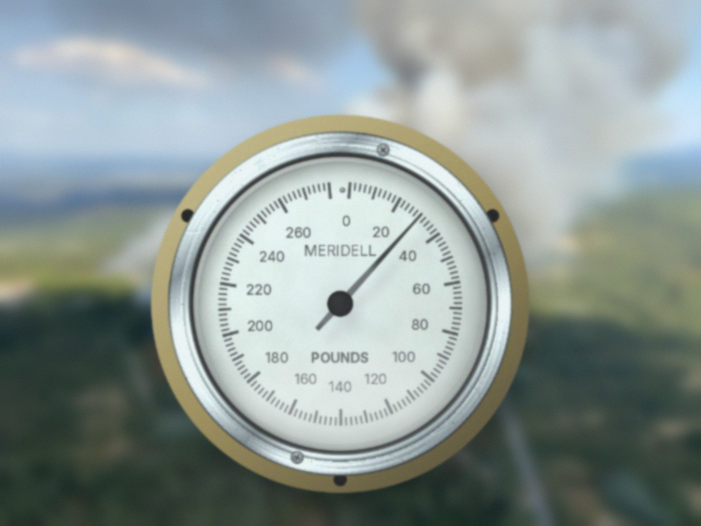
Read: {"value": 30, "unit": "lb"}
